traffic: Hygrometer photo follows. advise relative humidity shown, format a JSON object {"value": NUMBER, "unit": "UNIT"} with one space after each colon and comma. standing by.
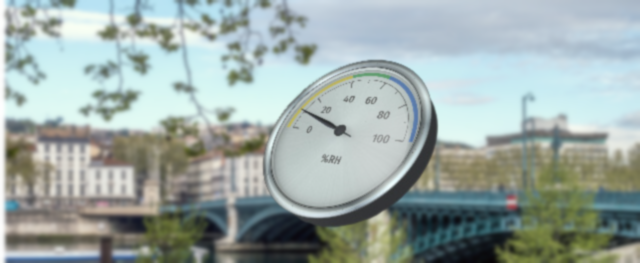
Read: {"value": 10, "unit": "%"}
